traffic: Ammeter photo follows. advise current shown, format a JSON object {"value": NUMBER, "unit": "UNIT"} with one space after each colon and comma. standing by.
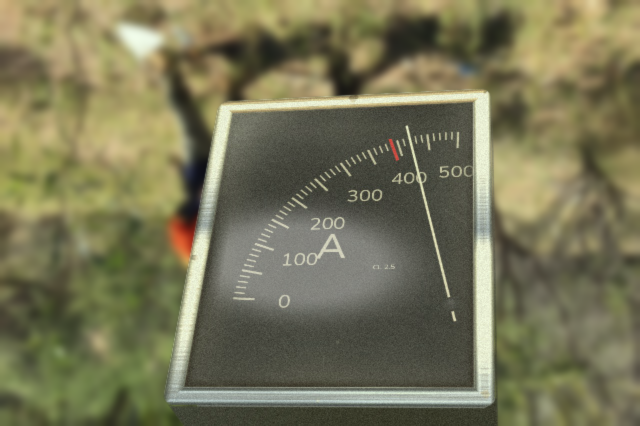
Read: {"value": 420, "unit": "A"}
